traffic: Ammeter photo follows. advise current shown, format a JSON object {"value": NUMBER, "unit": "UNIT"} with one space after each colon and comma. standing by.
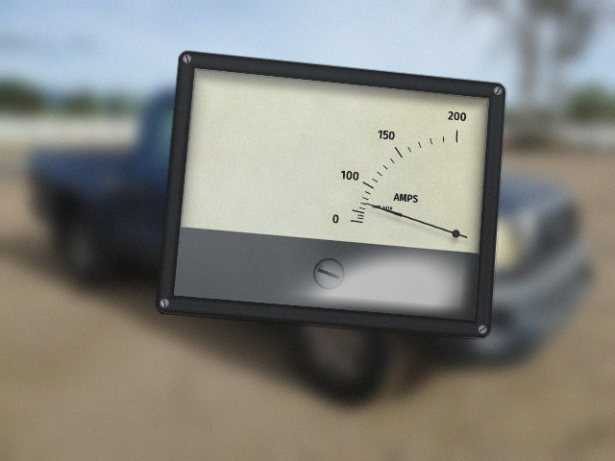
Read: {"value": 70, "unit": "A"}
